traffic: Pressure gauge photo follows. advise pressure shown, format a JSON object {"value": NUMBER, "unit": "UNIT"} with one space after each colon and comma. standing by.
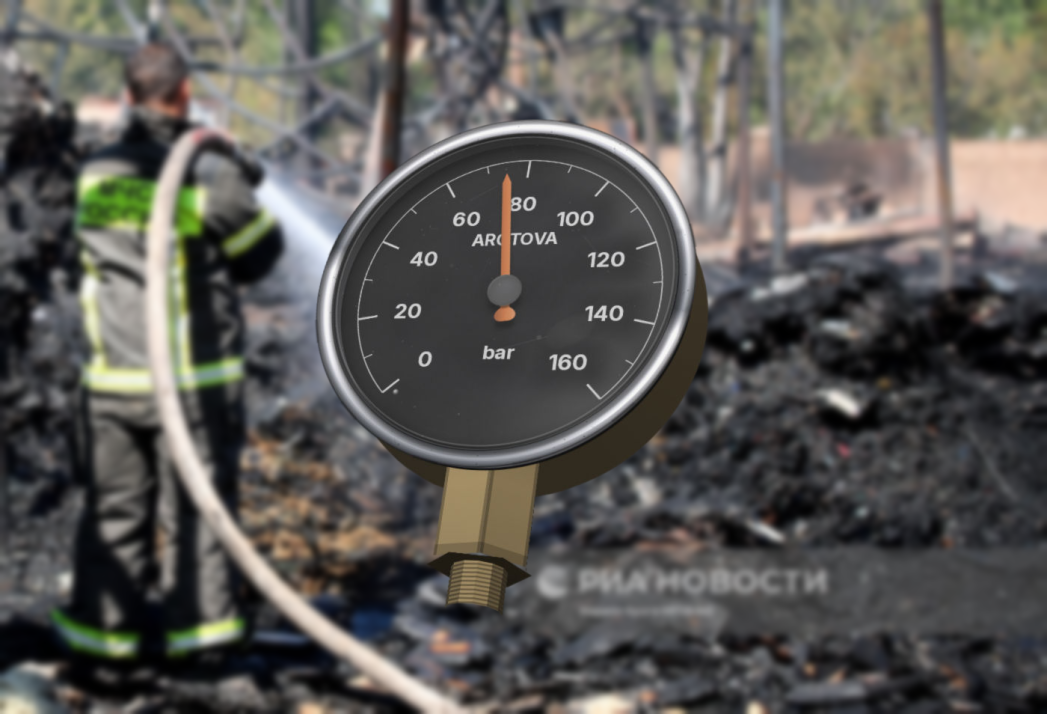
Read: {"value": 75, "unit": "bar"}
